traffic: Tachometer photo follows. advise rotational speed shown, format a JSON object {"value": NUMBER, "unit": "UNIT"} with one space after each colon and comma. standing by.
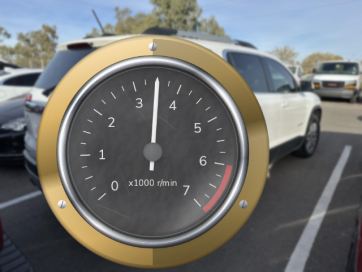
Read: {"value": 3500, "unit": "rpm"}
